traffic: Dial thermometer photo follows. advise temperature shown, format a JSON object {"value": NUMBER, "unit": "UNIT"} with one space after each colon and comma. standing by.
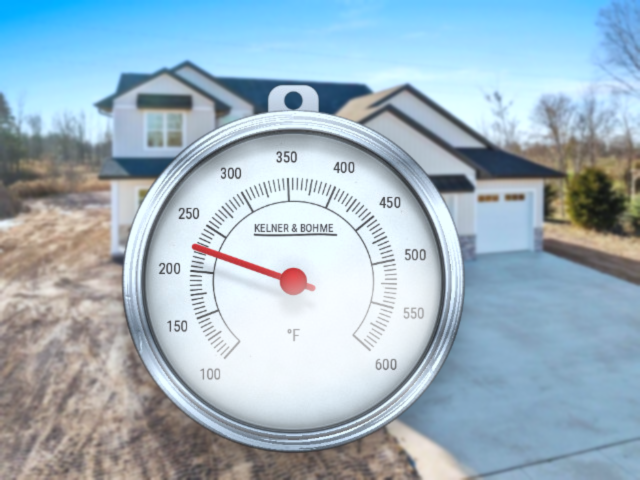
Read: {"value": 225, "unit": "°F"}
